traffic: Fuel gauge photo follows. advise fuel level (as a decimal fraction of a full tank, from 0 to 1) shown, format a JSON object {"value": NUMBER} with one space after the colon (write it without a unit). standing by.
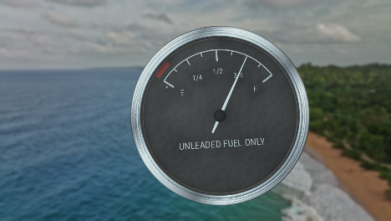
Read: {"value": 0.75}
